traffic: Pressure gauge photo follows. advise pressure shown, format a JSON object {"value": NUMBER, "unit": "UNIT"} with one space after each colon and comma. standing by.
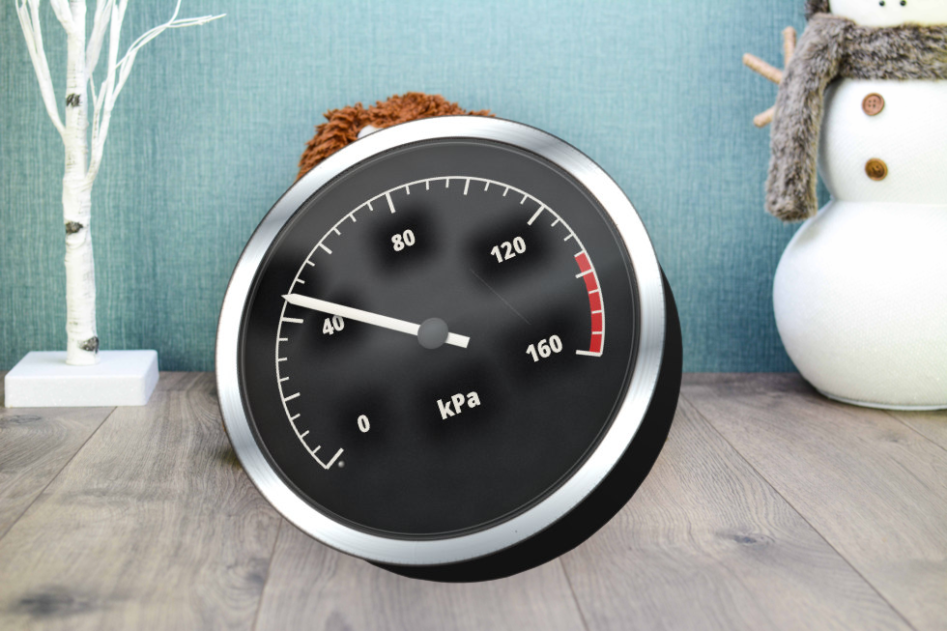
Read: {"value": 45, "unit": "kPa"}
